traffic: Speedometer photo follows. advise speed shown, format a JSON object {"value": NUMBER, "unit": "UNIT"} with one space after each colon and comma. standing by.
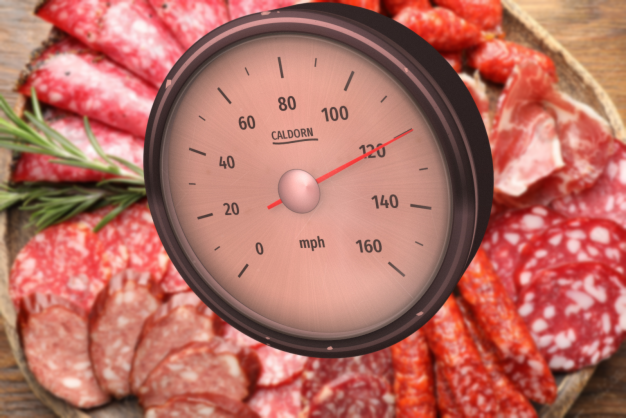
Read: {"value": 120, "unit": "mph"}
